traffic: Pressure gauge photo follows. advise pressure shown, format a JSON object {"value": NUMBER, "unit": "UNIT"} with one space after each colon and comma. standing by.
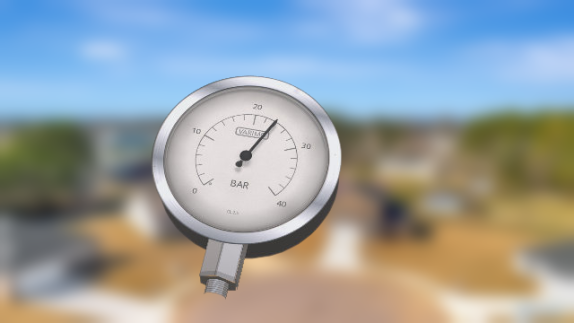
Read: {"value": 24, "unit": "bar"}
